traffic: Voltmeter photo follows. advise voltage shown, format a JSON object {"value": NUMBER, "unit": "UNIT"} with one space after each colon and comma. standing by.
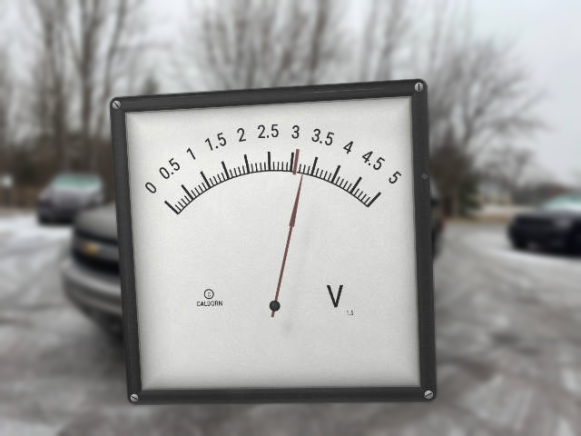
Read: {"value": 3.3, "unit": "V"}
